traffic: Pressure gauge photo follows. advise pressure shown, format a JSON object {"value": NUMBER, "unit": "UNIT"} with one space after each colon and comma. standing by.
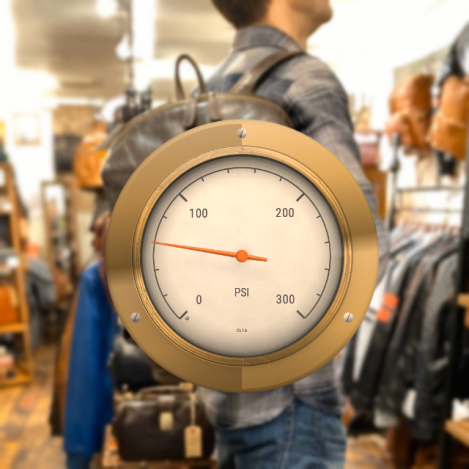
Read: {"value": 60, "unit": "psi"}
